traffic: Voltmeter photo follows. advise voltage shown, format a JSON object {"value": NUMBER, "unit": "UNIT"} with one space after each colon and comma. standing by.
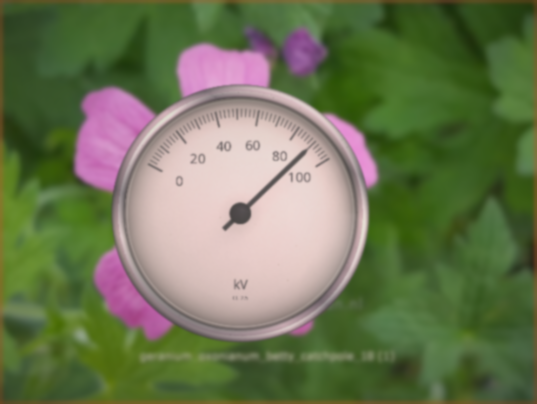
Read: {"value": 90, "unit": "kV"}
